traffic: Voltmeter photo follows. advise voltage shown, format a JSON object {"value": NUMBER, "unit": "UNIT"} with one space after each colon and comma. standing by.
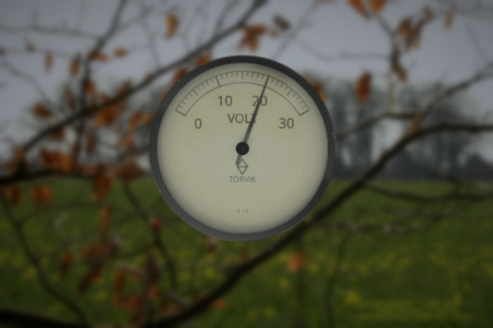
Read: {"value": 20, "unit": "V"}
